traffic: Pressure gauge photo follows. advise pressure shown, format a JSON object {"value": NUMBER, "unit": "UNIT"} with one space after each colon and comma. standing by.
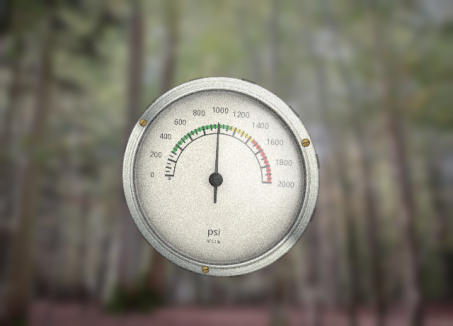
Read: {"value": 1000, "unit": "psi"}
